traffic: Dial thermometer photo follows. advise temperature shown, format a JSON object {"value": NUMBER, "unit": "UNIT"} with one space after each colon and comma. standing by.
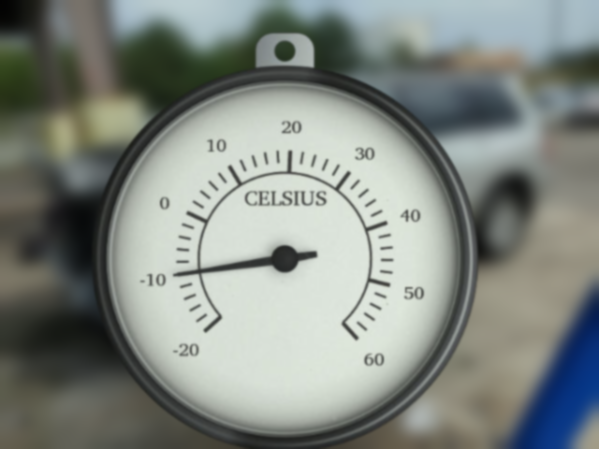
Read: {"value": -10, "unit": "°C"}
